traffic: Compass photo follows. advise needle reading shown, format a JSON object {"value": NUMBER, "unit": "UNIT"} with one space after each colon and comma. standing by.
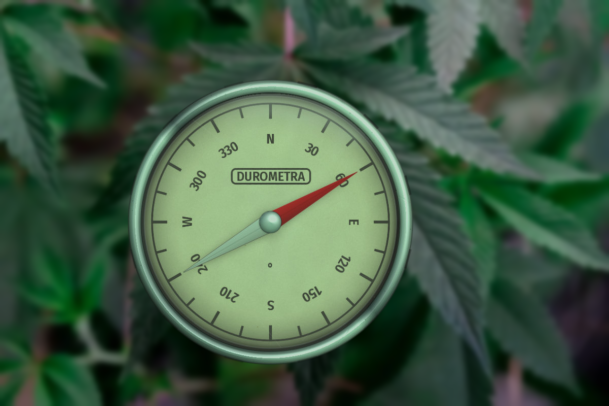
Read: {"value": 60, "unit": "°"}
